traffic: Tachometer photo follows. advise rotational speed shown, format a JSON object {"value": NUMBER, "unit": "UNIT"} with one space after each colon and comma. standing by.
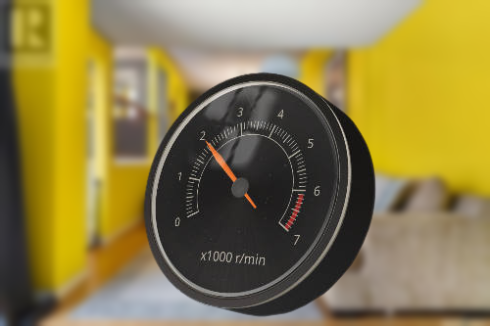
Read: {"value": 2000, "unit": "rpm"}
